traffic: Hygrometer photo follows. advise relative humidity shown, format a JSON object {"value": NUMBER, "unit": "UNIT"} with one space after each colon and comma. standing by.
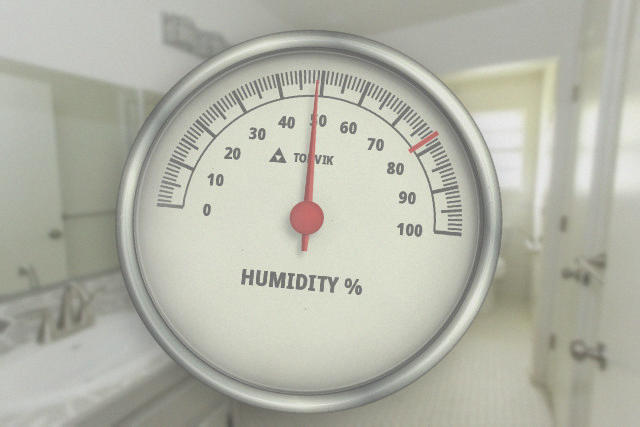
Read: {"value": 49, "unit": "%"}
